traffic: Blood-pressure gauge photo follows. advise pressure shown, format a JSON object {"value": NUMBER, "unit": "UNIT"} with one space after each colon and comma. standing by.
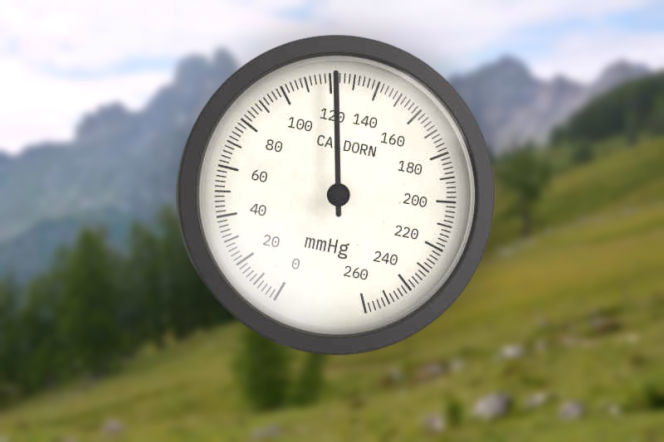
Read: {"value": 122, "unit": "mmHg"}
